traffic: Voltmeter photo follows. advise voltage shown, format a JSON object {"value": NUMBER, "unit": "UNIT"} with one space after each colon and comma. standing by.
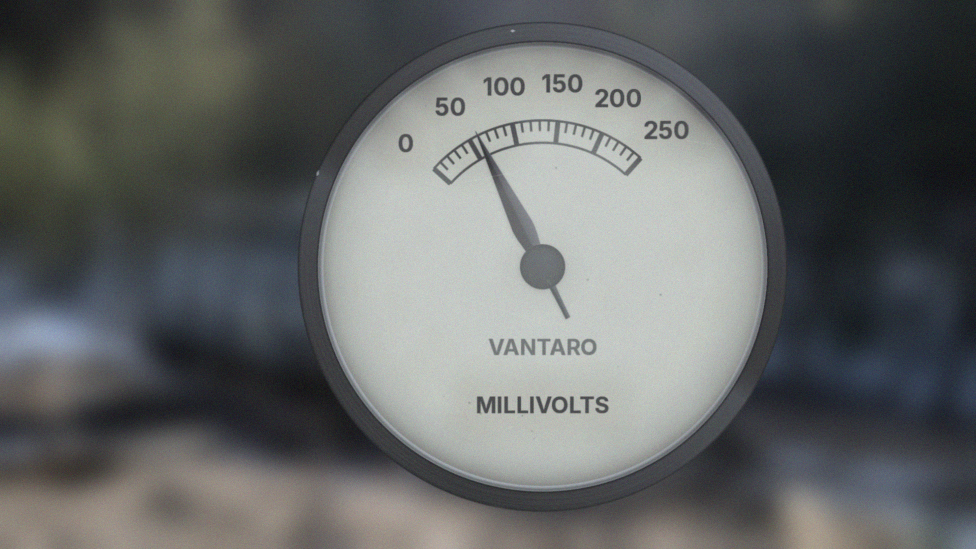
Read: {"value": 60, "unit": "mV"}
